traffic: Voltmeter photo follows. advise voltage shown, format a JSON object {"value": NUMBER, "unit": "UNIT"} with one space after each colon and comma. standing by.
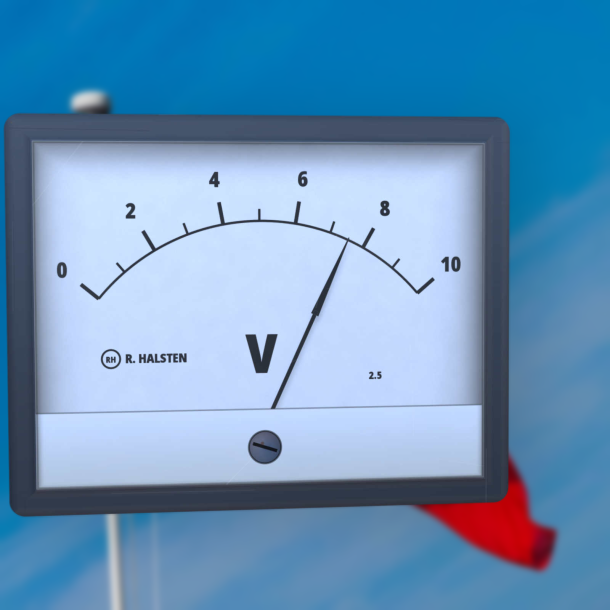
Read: {"value": 7.5, "unit": "V"}
